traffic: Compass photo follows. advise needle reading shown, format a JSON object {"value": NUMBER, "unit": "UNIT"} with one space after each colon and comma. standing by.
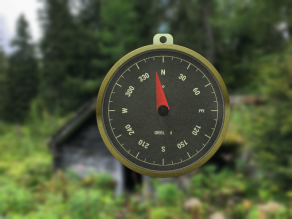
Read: {"value": 350, "unit": "°"}
